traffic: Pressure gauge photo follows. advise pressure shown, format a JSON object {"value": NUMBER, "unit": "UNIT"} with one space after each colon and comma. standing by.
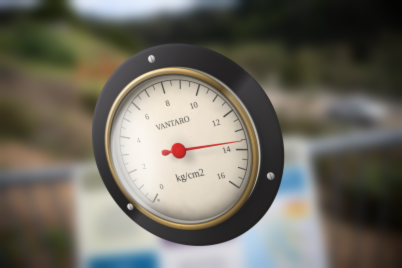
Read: {"value": 13.5, "unit": "kg/cm²"}
